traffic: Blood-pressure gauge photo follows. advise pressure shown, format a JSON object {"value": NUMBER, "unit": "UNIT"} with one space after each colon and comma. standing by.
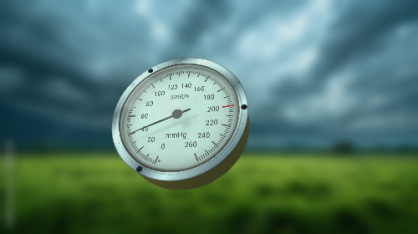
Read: {"value": 40, "unit": "mmHg"}
